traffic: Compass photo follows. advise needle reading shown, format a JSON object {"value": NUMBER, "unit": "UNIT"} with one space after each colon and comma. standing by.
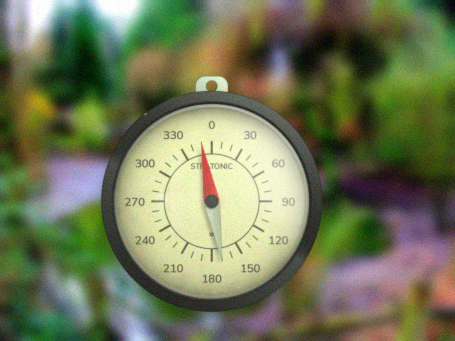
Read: {"value": 350, "unit": "°"}
